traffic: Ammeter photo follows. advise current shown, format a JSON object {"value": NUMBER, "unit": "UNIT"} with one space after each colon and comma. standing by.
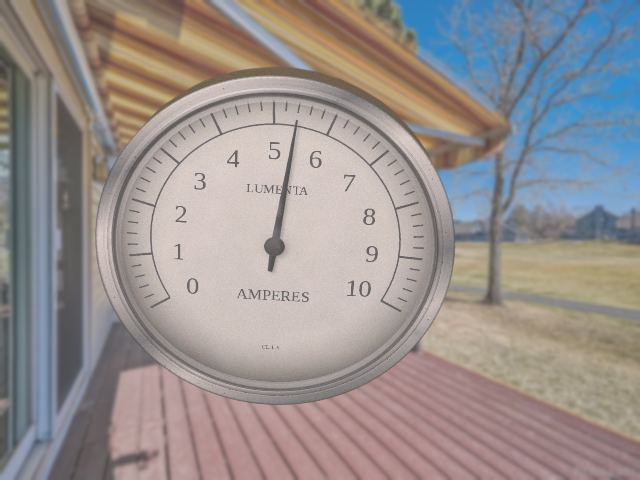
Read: {"value": 5.4, "unit": "A"}
